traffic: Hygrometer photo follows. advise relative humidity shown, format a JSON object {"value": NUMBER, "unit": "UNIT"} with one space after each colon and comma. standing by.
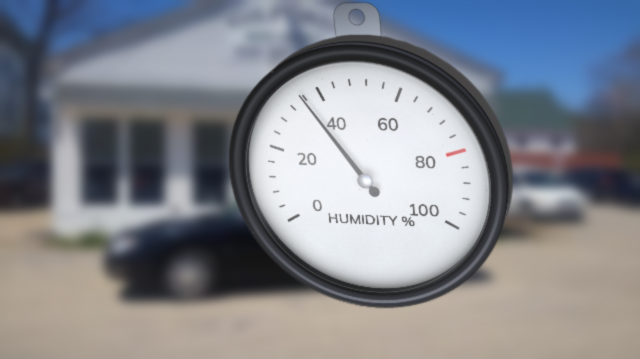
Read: {"value": 36, "unit": "%"}
